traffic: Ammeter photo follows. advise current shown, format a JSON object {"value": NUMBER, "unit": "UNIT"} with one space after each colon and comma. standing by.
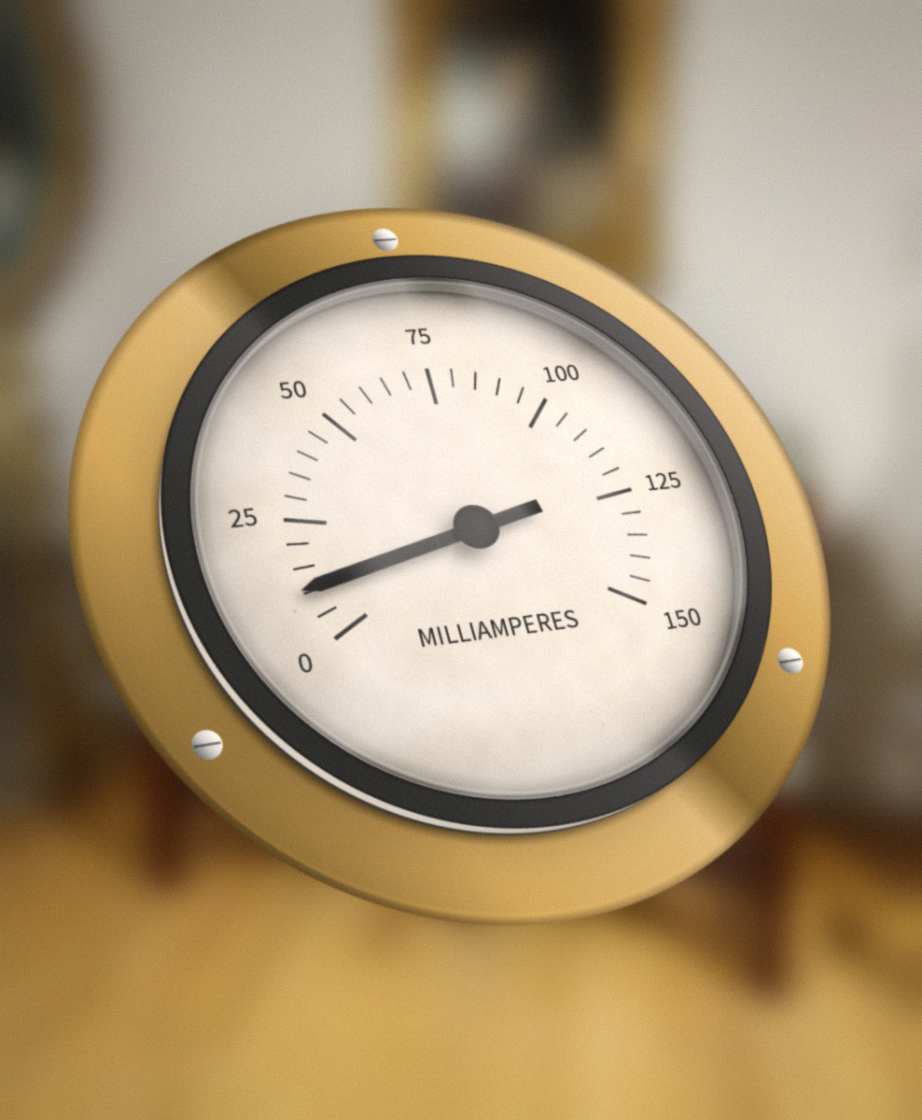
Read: {"value": 10, "unit": "mA"}
